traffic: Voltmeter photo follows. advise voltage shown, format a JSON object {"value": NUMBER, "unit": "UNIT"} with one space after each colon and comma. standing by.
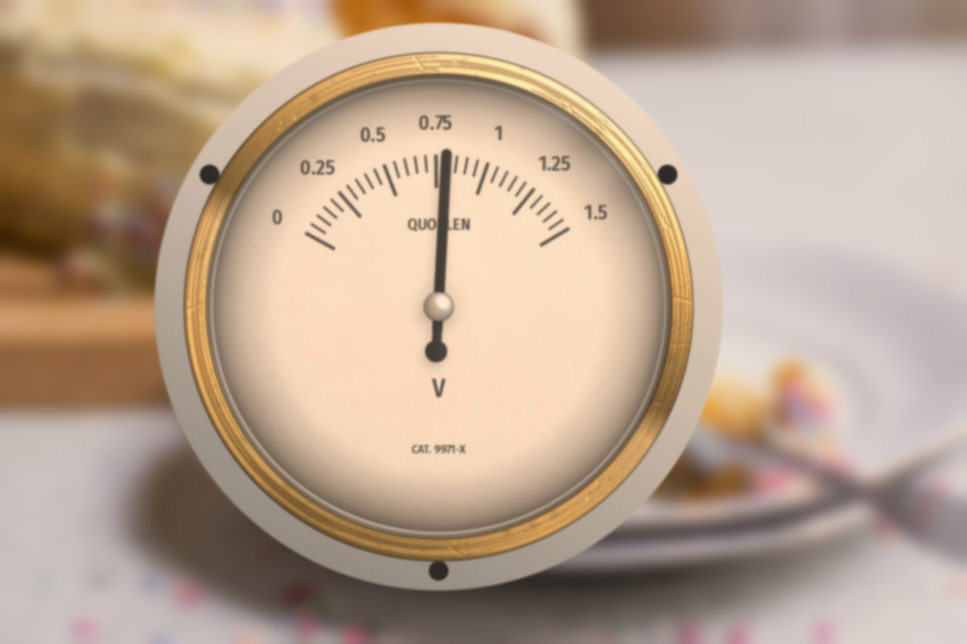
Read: {"value": 0.8, "unit": "V"}
